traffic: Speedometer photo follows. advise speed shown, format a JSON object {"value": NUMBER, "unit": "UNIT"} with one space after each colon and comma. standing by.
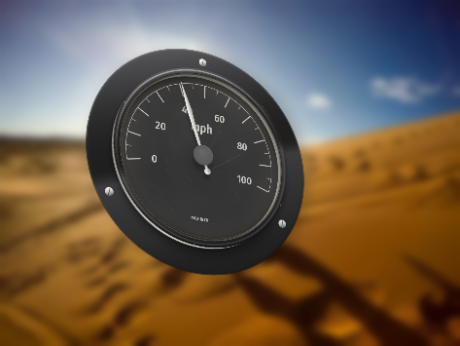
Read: {"value": 40, "unit": "mph"}
